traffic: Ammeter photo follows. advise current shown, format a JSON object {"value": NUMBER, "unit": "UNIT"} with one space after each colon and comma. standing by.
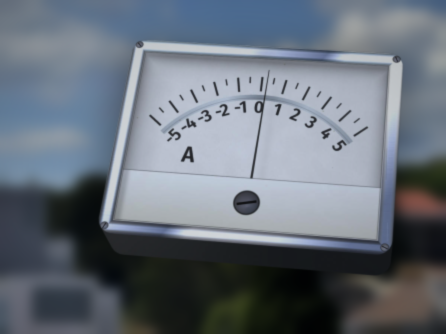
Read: {"value": 0.25, "unit": "A"}
